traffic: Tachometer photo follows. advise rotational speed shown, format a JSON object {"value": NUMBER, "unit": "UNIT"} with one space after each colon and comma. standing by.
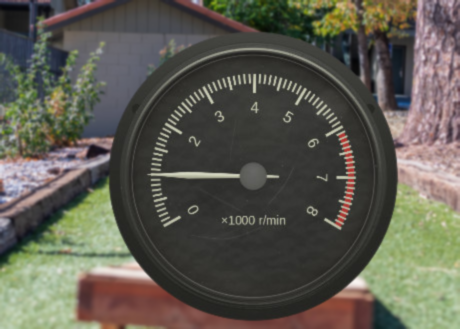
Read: {"value": 1000, "unit": "rpm"}
